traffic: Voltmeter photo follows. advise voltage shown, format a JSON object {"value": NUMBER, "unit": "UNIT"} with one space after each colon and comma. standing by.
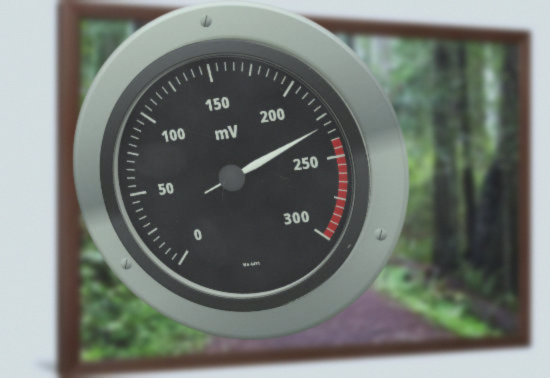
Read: {"value": 230, "unit": "mV"}
